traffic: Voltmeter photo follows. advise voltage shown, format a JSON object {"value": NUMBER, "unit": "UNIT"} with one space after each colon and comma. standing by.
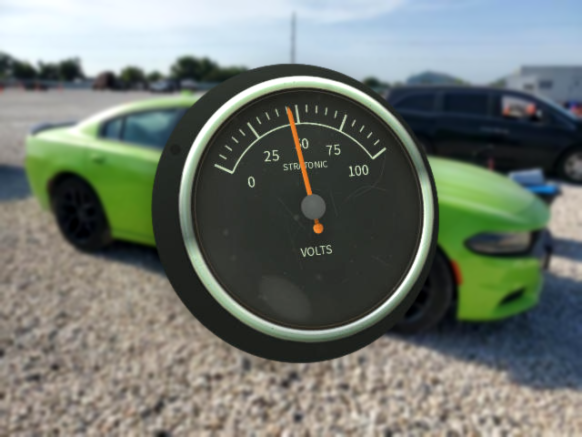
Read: {"value": 45, "unit": "V"}
